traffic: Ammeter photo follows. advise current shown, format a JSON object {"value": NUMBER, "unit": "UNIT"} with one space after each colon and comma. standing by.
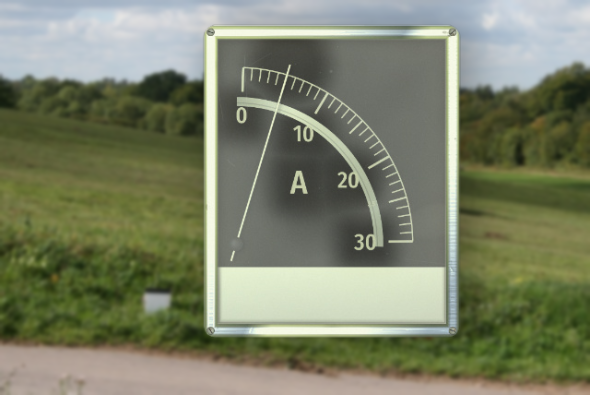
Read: {"value": 5, "unit": "A"}
